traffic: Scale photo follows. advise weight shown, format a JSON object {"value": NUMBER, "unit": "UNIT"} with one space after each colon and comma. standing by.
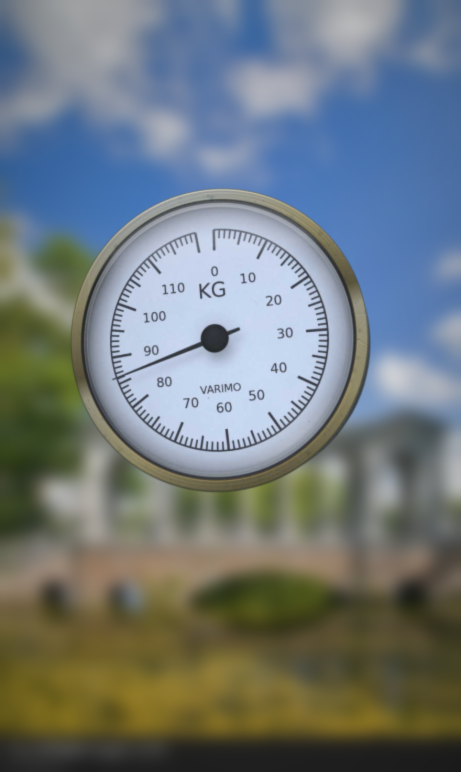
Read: {"value": 86, "unit": "kg"}
